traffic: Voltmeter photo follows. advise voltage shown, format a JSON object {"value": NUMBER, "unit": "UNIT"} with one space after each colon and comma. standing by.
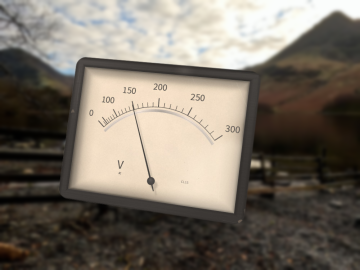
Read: {"value": 150, "unit": "V"}
